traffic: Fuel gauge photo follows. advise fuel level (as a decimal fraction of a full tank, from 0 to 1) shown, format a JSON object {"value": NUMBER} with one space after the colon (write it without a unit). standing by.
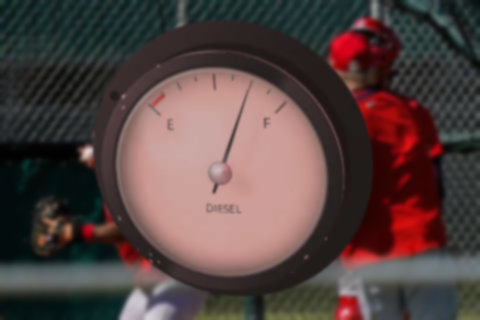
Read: {"value": 0.75}
